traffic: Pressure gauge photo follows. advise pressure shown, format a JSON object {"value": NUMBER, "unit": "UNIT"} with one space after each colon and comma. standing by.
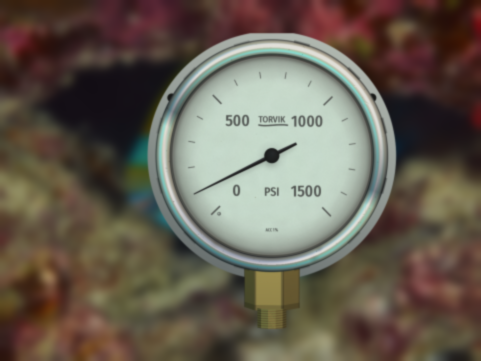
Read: {"value": 100, "unit": "psi"}
